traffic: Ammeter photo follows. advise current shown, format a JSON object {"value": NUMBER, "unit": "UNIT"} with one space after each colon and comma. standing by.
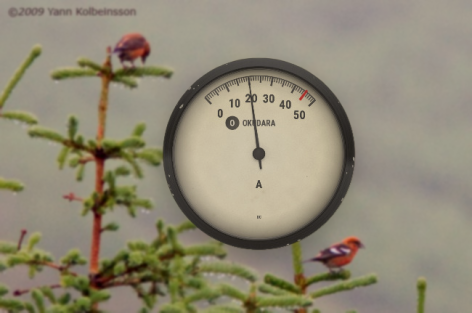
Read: {"value": 20, "unit": "A"}
